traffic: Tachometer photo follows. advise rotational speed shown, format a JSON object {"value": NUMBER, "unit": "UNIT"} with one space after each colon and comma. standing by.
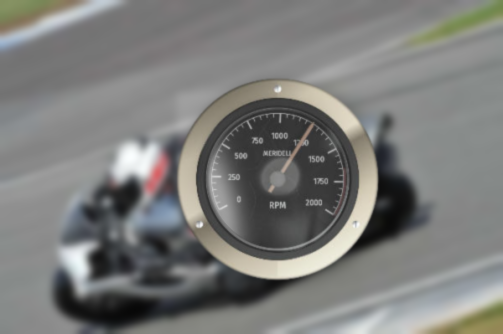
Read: {"value": 1250, "unit": "rpm"}
